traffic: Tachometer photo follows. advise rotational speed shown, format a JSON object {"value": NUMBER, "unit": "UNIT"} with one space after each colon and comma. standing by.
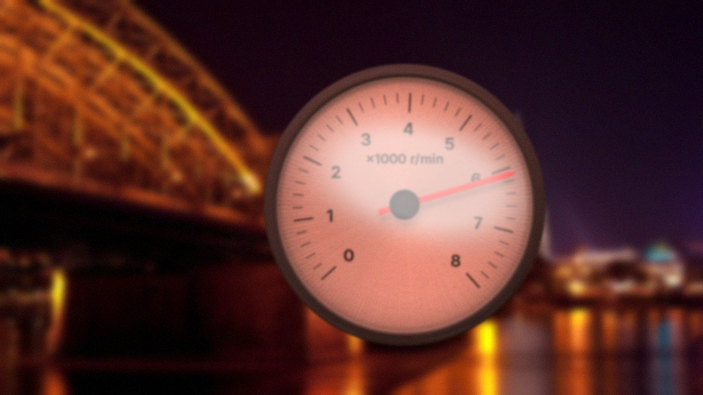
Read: {"value": 6100, "unit": "rpm"}
